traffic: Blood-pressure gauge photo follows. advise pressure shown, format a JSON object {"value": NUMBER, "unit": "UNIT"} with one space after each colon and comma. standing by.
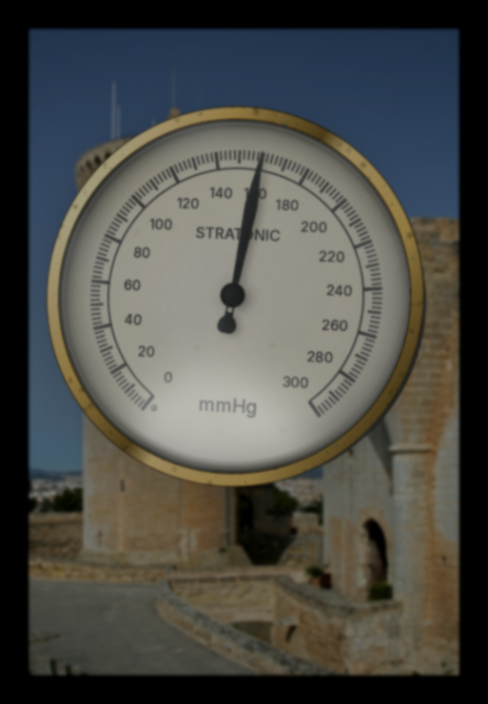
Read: {"value": 160, "unit": "mmHg"}
